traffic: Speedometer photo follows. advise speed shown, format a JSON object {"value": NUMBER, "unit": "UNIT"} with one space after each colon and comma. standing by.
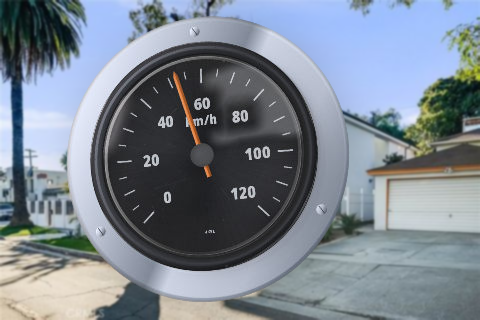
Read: {"value": 52.5, "unit": "km/h"}
